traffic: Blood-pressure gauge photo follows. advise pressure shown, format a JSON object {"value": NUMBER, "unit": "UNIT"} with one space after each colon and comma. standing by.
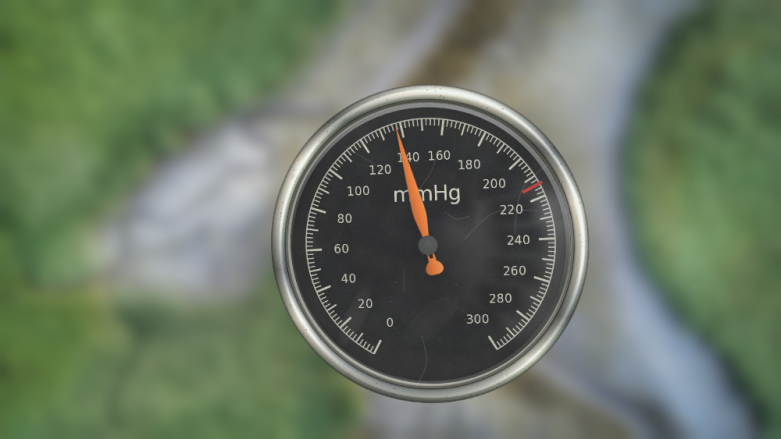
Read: {"value": 138, "unit": "mmHg"}
